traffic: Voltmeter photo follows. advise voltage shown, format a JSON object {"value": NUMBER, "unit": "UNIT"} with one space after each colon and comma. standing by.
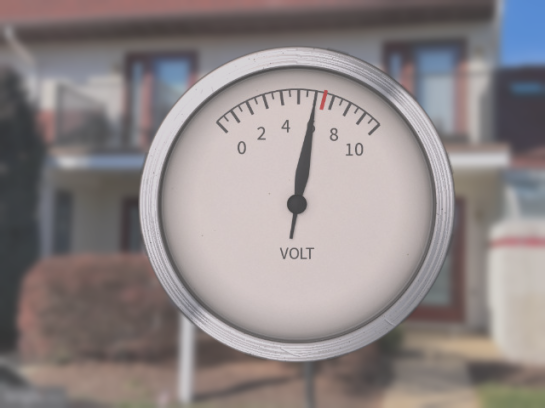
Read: {"value": 6, "unit": "V"}
